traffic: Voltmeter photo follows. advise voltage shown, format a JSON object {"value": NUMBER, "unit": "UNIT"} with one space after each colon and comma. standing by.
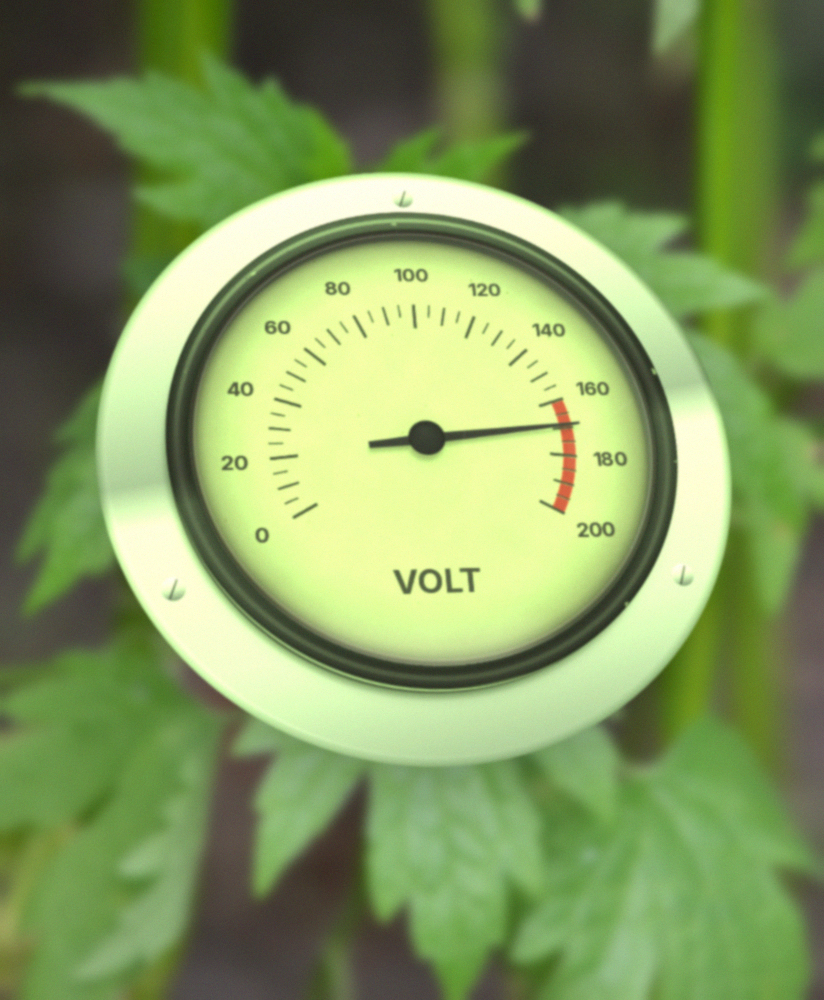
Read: {"value": 170, "unit": "V"}
